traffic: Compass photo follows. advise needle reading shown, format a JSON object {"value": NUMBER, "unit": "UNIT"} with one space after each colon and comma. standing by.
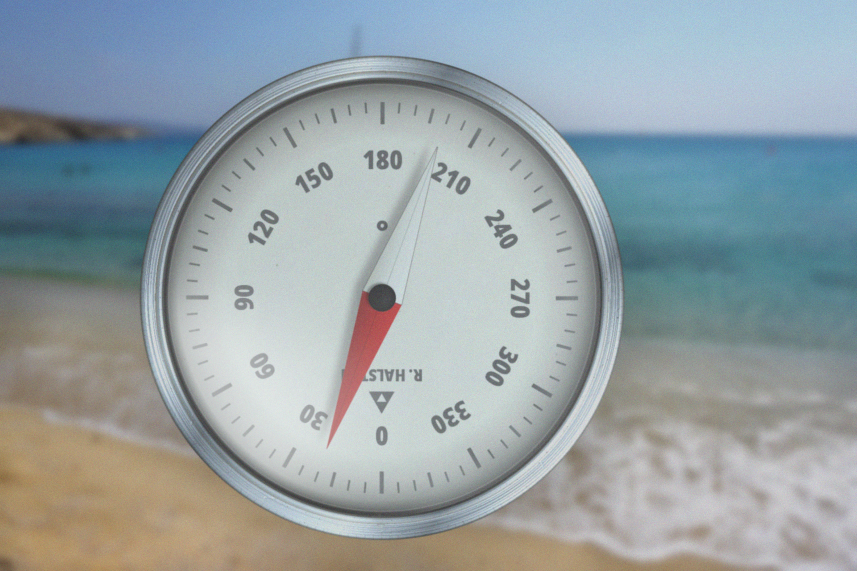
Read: {"value": 20, "unit": "°"}
